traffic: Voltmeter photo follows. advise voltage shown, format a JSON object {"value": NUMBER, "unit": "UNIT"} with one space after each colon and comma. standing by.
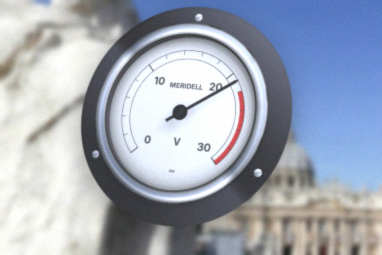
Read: {"value": 21, "unit": "V"}
